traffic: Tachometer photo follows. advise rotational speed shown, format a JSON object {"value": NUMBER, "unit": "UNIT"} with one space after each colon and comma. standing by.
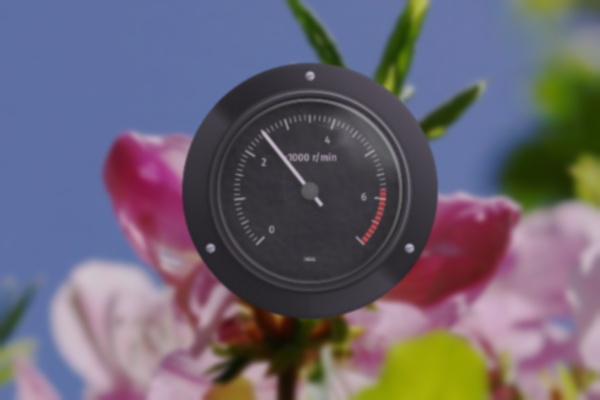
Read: {"value": 2500, "unit": "rpm"}
